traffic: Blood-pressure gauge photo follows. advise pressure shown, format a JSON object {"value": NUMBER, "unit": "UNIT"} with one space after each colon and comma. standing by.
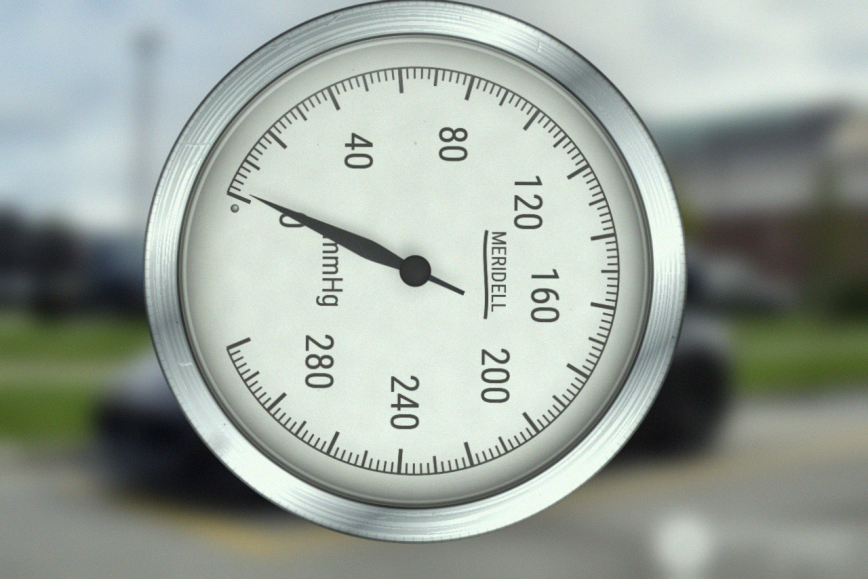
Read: {"value": 2, "unit": "mmHg"}
